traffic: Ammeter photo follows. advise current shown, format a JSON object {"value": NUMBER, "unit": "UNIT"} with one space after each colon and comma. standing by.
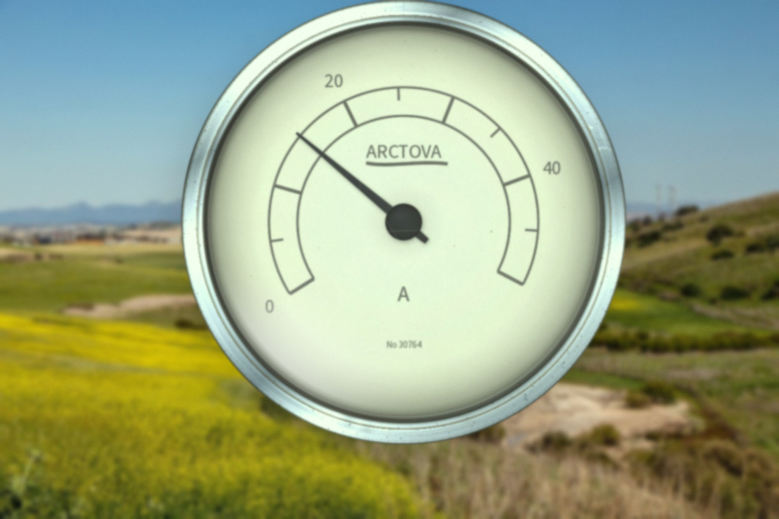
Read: {"value": 15, "unit": "A"}
